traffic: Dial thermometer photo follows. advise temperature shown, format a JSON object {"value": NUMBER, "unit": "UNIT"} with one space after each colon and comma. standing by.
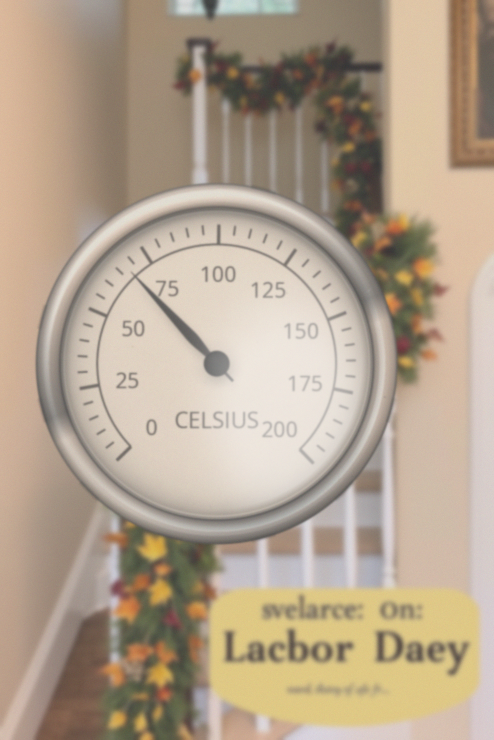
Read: {"value": 67.5, "unit": "°C"}
